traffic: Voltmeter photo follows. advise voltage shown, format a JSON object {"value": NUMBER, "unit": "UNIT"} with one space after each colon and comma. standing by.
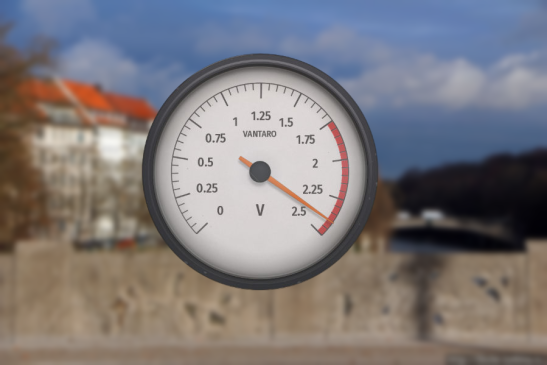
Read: {"value": 2.4, "unit": "V"}
